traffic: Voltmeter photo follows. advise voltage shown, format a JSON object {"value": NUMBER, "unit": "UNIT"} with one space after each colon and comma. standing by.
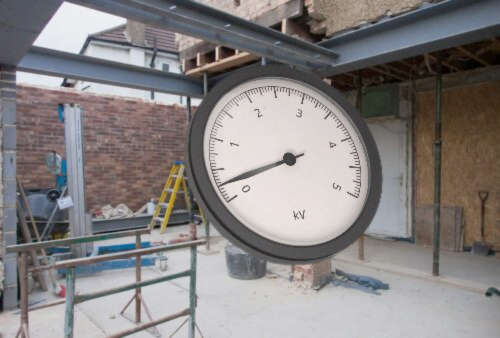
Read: {"value": 0.25, "unit": "kV"}
